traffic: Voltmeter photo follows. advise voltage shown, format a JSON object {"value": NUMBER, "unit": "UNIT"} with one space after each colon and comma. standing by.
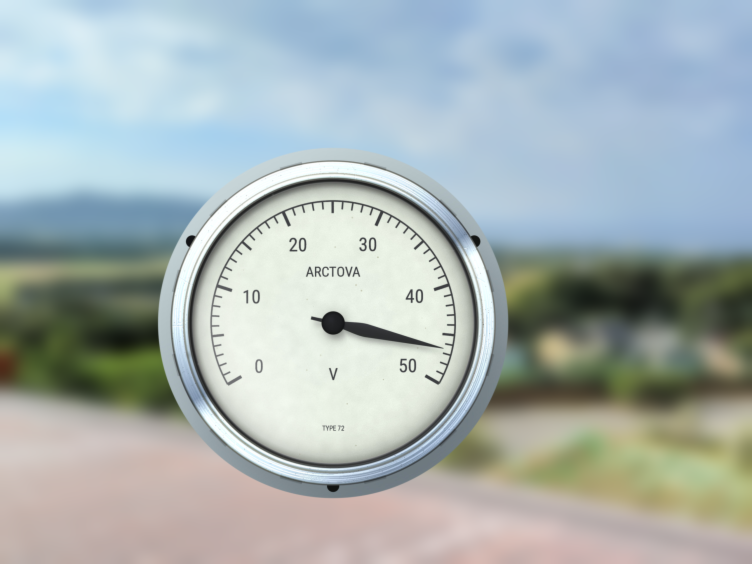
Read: {"value": 46.5, "unit": "V"}
